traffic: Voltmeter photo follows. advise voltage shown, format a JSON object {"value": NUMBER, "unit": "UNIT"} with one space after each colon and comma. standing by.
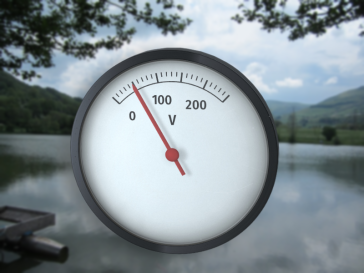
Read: {"value": 50, "unit": "V"}
